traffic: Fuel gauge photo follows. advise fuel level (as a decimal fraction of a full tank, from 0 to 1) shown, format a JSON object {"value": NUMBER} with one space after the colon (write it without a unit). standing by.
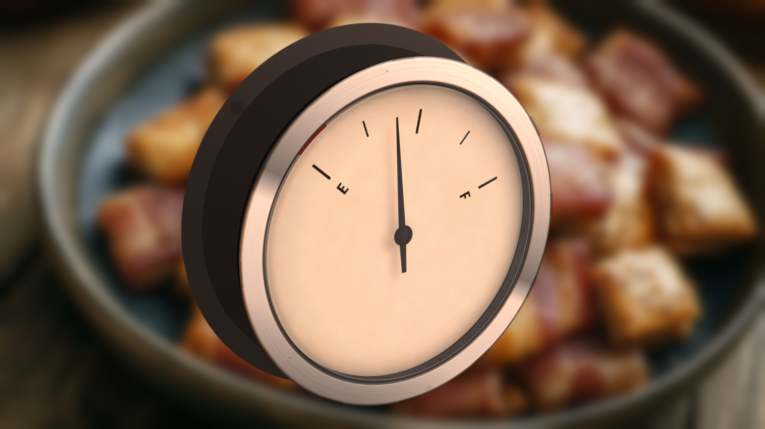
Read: {"value": 0.375}
